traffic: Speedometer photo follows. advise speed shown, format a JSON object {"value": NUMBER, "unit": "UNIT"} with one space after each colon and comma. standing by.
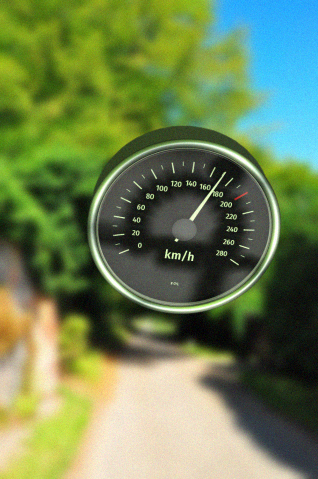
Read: {"value": 170, "unit": "km/h"}
